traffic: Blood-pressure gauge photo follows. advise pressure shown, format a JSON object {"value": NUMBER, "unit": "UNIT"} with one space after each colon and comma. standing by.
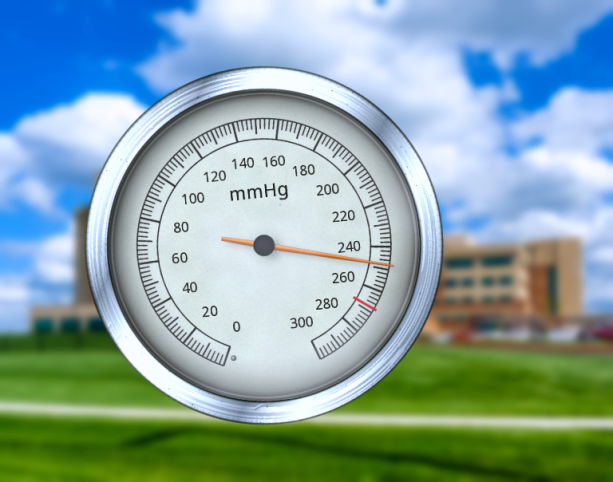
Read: {"value": 248, "unit": "mmHg"}
